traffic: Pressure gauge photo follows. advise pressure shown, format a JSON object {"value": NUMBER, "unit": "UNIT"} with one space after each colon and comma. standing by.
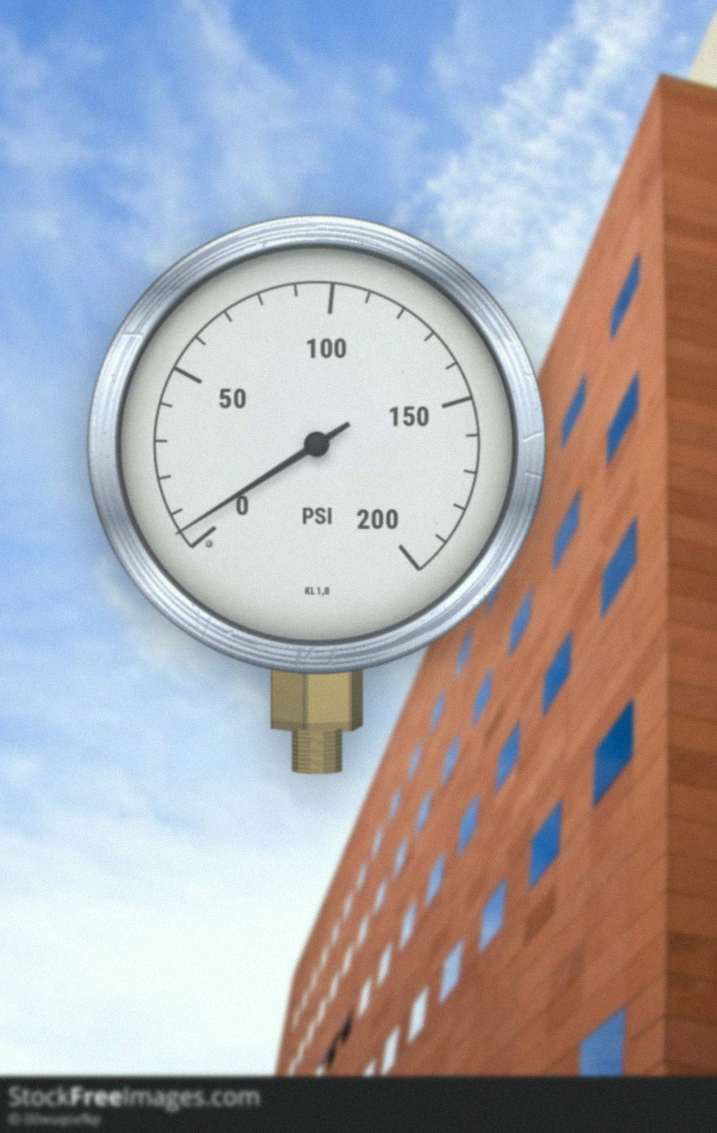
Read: {"value": 5, "unit": "psi"}
